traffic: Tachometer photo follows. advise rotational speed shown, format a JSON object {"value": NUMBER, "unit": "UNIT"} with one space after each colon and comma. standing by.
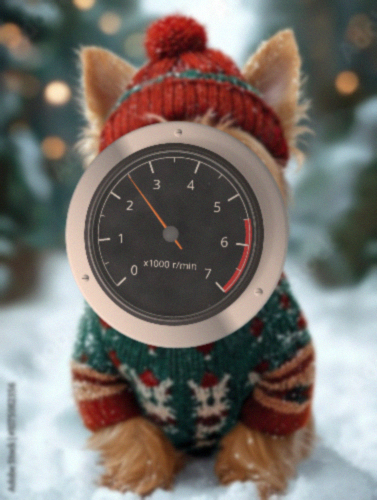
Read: {"value": 2500, "unit": "rpm"}
